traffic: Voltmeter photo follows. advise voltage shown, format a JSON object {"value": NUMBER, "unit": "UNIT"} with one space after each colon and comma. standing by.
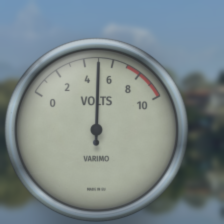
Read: {"value": 5, "unit": "V"}
